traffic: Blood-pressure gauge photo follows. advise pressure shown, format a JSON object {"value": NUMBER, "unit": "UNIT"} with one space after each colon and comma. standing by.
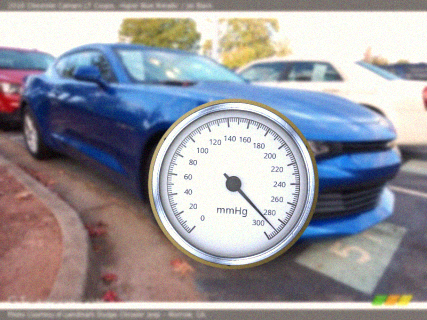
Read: {"value": 290, "unit": "mmHg"}
